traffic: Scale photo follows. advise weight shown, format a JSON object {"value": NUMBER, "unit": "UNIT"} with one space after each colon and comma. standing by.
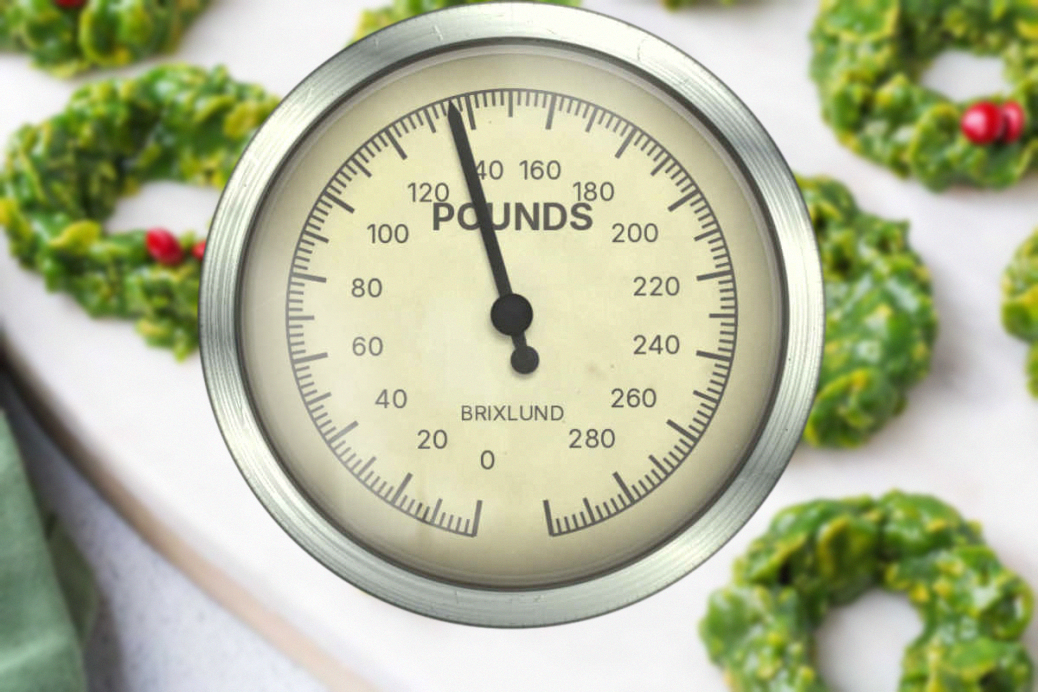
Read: {"value": 136, "unit": "lb"}
